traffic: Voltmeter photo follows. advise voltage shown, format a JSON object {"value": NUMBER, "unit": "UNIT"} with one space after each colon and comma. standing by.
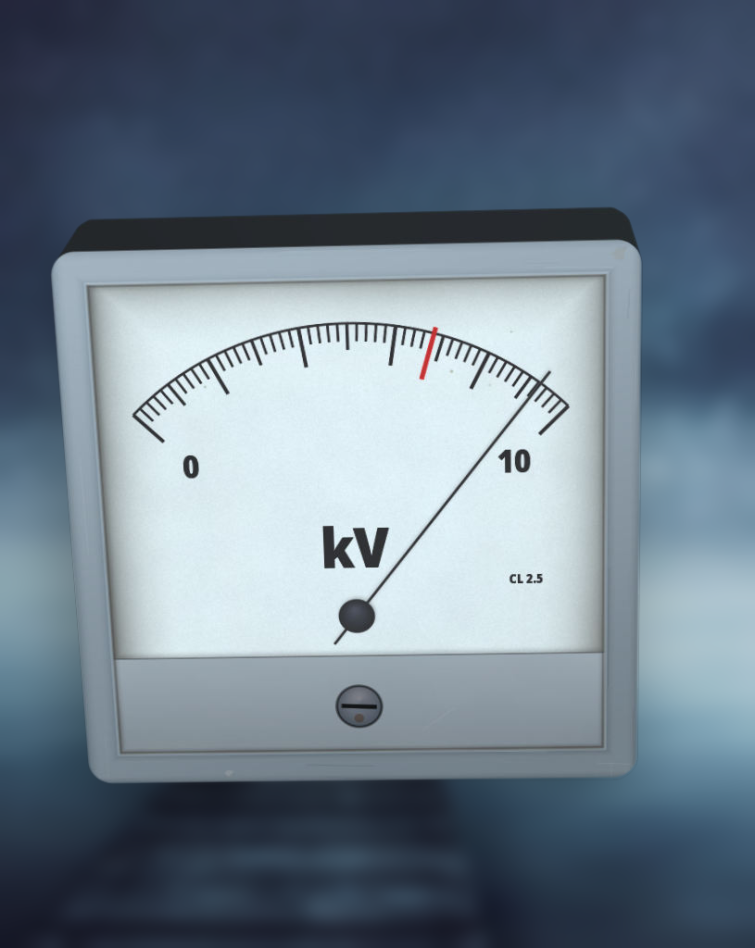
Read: {"value": 9.2, "unit": "kV"}
